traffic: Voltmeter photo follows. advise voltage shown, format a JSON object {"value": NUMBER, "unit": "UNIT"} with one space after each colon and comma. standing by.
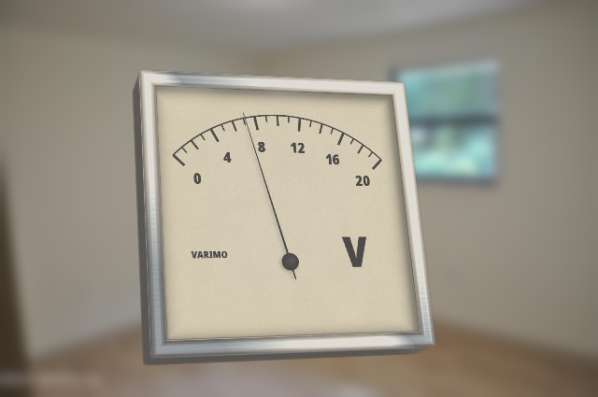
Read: {"value": 7, "unit": "V"}
